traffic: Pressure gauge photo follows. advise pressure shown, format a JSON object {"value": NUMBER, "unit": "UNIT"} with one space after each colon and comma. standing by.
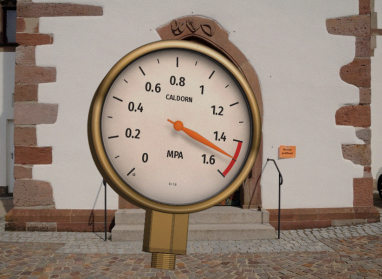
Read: {"value": 1.5, "unit": "MPa"}
